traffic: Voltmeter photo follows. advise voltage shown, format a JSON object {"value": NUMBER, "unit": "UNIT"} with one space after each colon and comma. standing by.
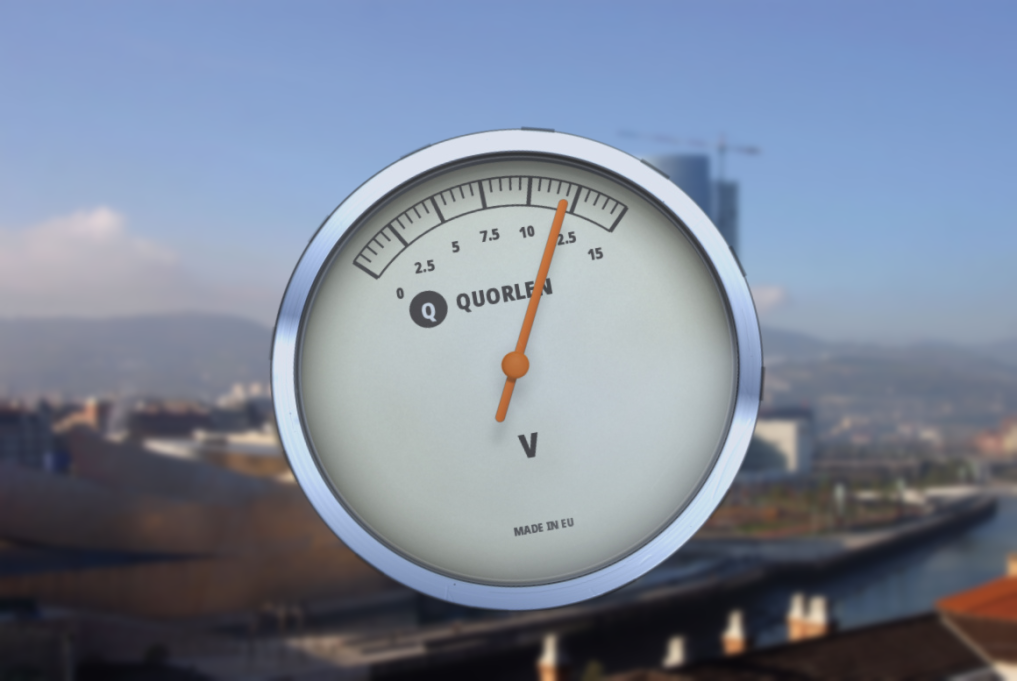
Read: {"value": 12, "unit": "V"}
